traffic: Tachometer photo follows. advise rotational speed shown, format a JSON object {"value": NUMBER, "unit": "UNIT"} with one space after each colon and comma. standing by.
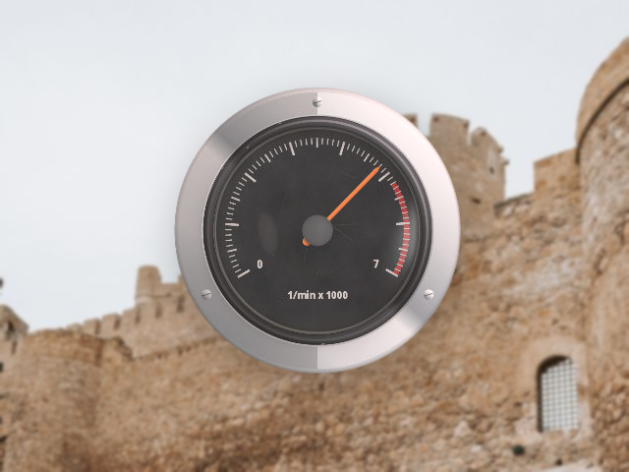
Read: {"value": 4800, "unit": "rpm"}
